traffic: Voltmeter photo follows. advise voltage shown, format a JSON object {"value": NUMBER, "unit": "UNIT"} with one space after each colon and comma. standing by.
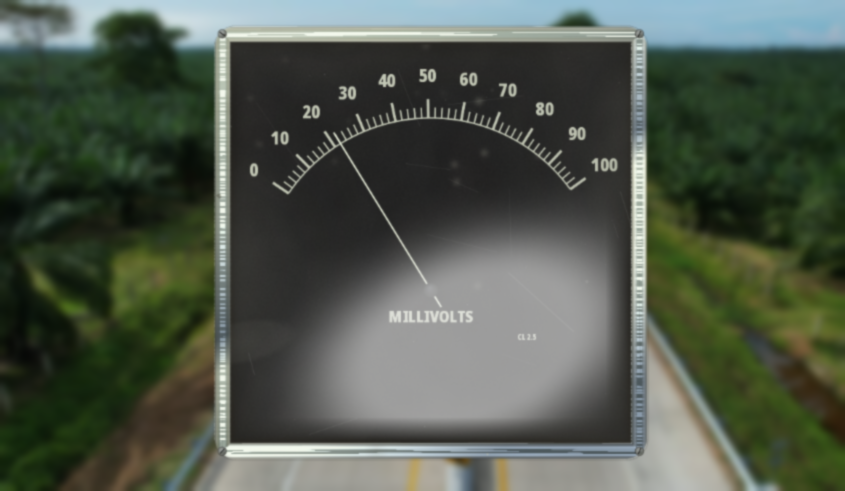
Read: {"value": 22, "unit": "mV"}
